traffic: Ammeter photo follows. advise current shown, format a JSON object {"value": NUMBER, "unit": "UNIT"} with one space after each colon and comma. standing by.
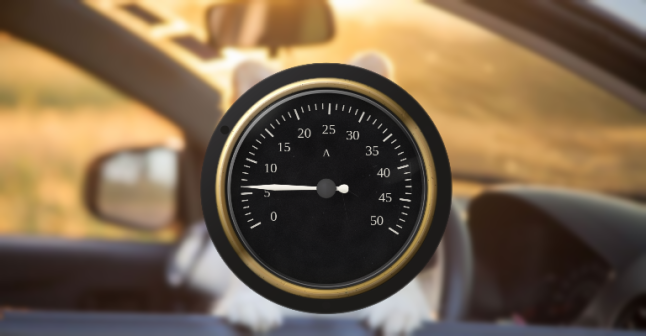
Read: {"value": 6, "unit": "A"}
